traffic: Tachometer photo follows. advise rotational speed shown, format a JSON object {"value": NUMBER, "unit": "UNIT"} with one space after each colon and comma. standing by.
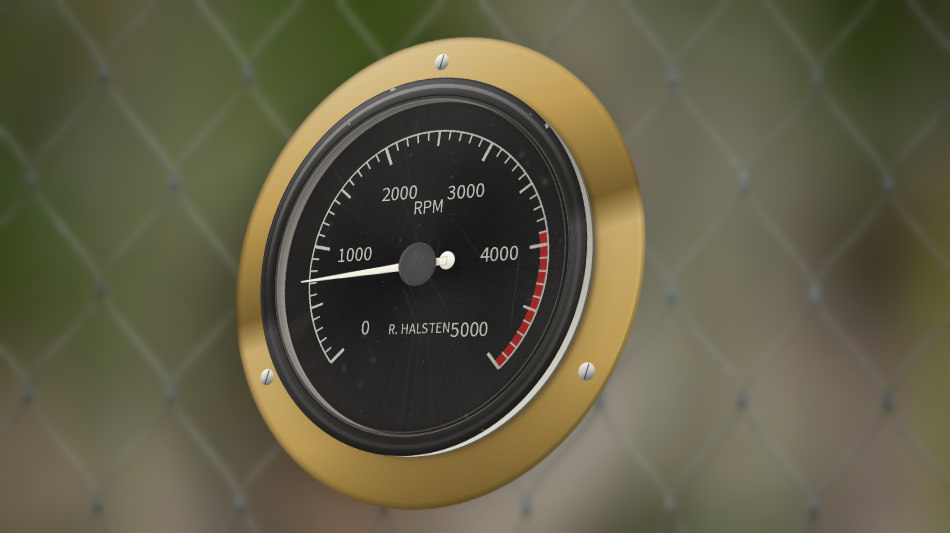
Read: {"value": 700, "unit": "rpm"}
